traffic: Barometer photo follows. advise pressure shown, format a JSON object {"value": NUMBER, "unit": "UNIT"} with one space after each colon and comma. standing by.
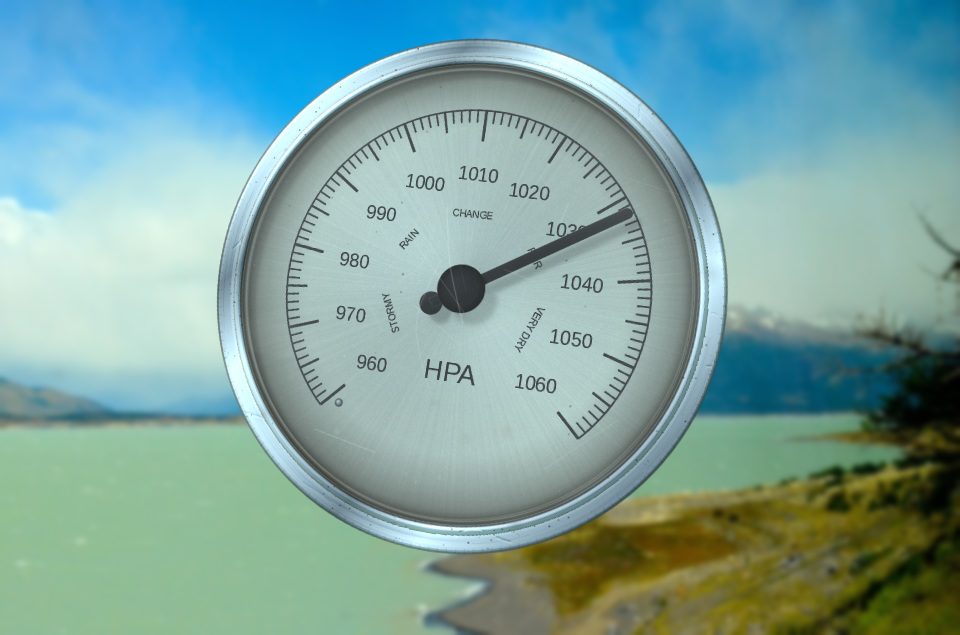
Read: {"value": 1032, "unit": "hPa"}
